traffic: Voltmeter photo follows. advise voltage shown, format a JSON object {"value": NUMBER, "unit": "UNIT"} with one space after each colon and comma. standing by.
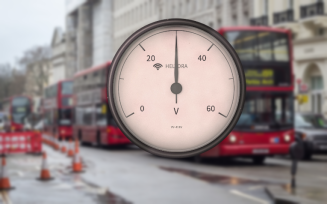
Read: {"value": 30, "unit": "V"}
